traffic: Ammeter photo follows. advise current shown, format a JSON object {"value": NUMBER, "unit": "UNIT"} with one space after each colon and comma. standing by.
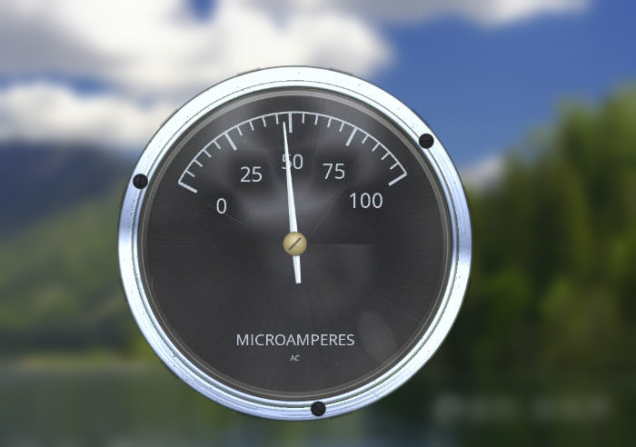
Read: {"value": 47.5, "unit": "µA"}
